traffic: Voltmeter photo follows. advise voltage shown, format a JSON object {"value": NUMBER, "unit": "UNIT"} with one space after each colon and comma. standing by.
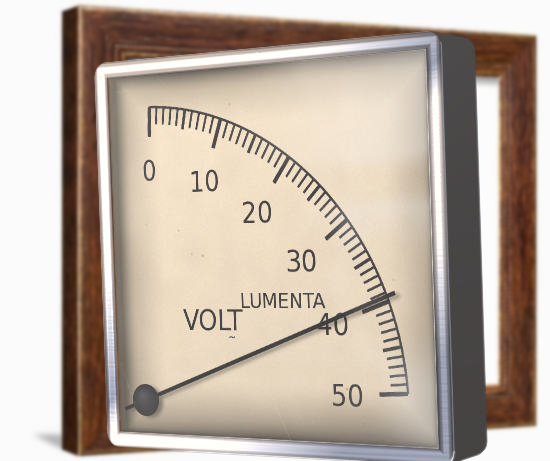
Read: {"value": 39.5, "unit": "V"}
